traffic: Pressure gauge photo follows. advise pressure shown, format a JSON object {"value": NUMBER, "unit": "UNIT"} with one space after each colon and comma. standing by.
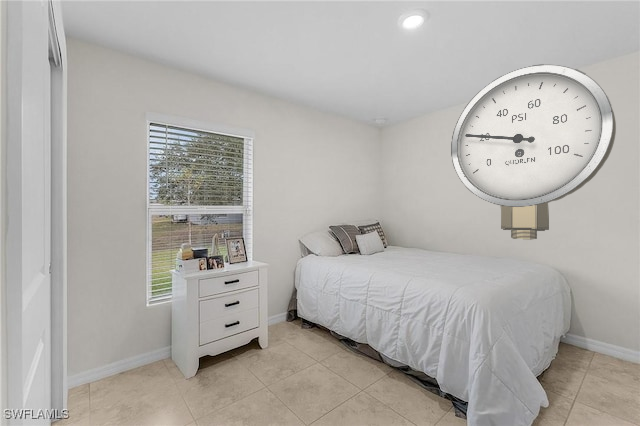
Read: {"value": 20, "unit": "psi"}
